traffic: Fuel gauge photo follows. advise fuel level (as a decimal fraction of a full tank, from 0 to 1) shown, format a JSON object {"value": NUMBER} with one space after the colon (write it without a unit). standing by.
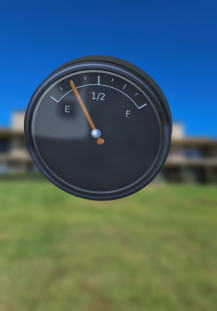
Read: {"value": 0.25}
